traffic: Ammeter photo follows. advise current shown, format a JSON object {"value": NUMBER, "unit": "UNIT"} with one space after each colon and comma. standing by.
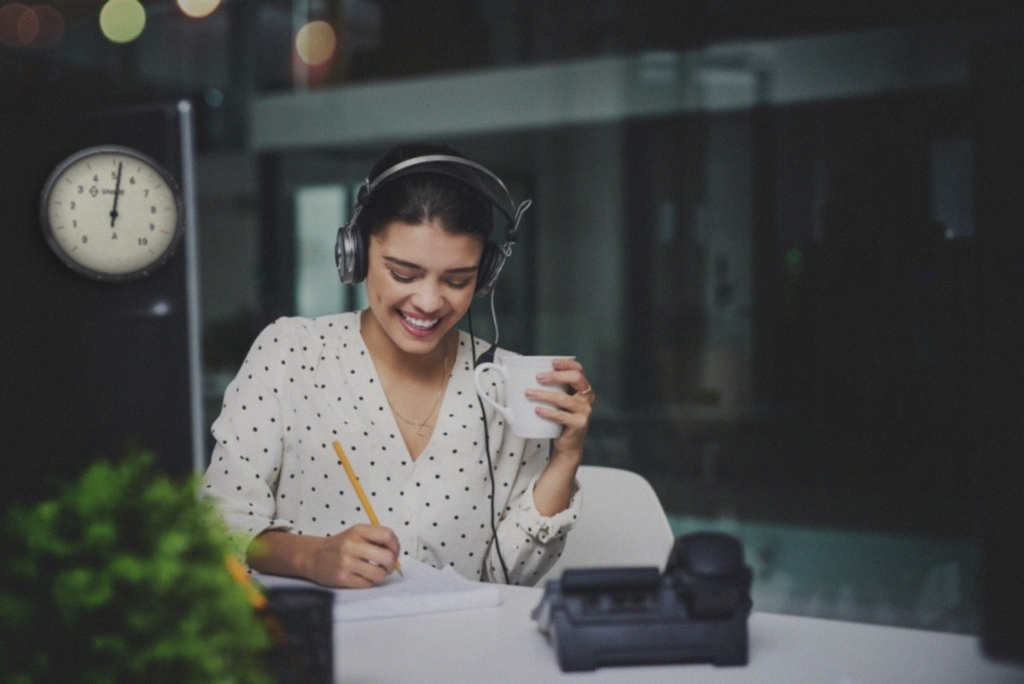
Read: {"value": 5.25, "unit": "A"}
